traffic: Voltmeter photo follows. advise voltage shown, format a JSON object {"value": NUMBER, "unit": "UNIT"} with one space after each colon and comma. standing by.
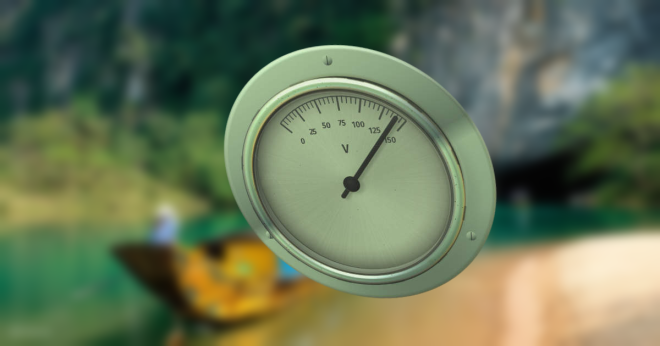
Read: {"value": 140, "unit": "V"}
